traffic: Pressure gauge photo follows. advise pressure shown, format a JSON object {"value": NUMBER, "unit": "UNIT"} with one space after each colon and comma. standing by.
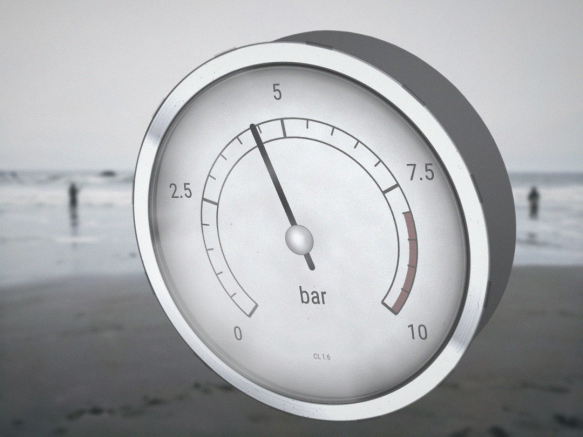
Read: {"value": 4.5, "unit": "bar"}
